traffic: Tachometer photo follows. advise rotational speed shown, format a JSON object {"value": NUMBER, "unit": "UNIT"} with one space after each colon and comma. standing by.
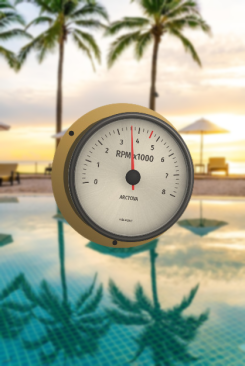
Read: {"value": 3600, "unit": "rpm"}
